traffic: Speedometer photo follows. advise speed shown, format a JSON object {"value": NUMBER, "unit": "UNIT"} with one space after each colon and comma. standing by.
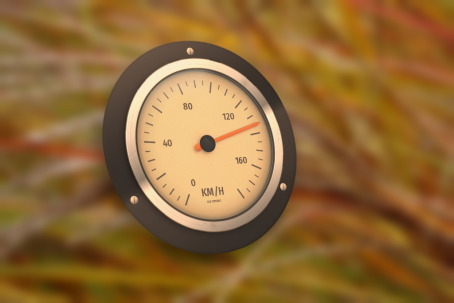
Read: {"value": 135, "unit": "km/h"}
